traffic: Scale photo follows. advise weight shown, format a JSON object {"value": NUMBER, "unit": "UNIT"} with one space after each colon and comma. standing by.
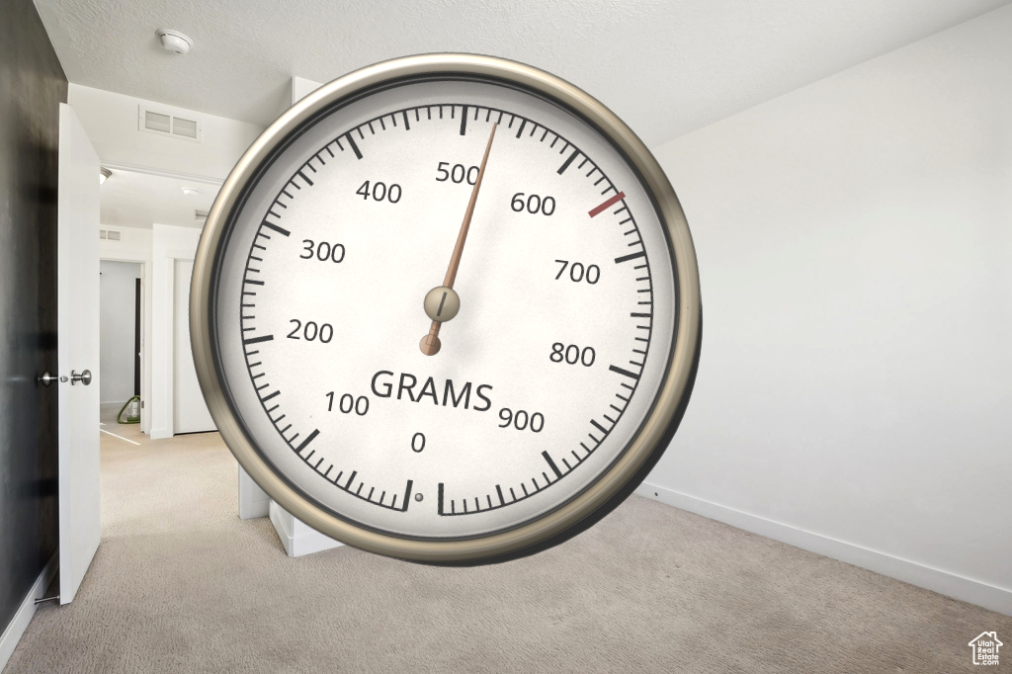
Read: {"value": 530, "unit": "g"}
